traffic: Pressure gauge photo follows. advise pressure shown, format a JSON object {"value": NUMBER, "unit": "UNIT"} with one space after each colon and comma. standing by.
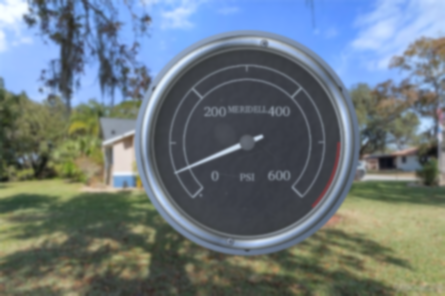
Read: {"value": 50, "unit": "psi"}
